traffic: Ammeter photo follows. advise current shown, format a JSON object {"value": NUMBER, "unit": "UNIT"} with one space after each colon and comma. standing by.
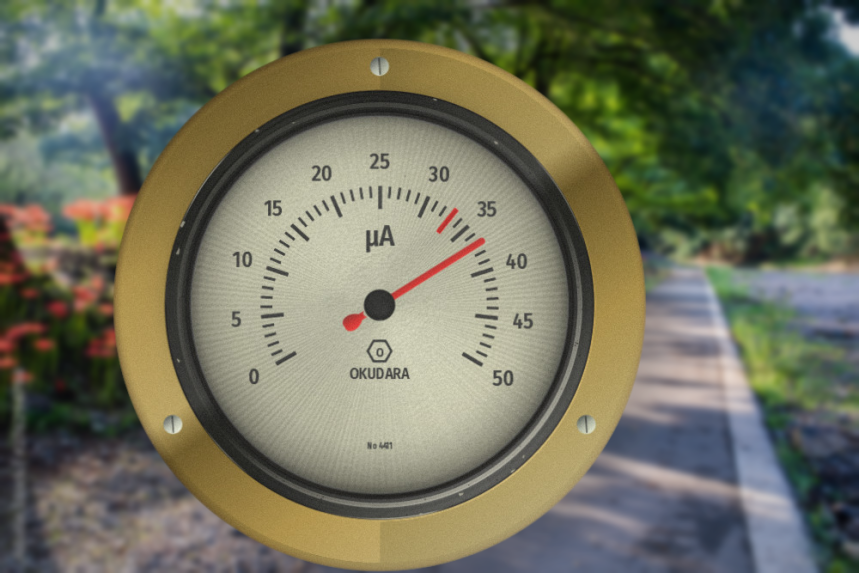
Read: {"value": 37, "unit": "µA"}
